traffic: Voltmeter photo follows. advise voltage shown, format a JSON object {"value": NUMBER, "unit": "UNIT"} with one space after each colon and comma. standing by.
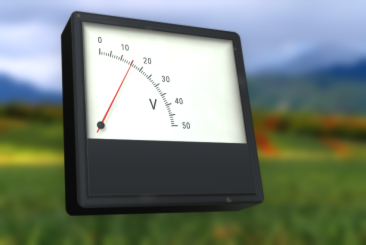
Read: {"value": 15, "unit": "V"}
